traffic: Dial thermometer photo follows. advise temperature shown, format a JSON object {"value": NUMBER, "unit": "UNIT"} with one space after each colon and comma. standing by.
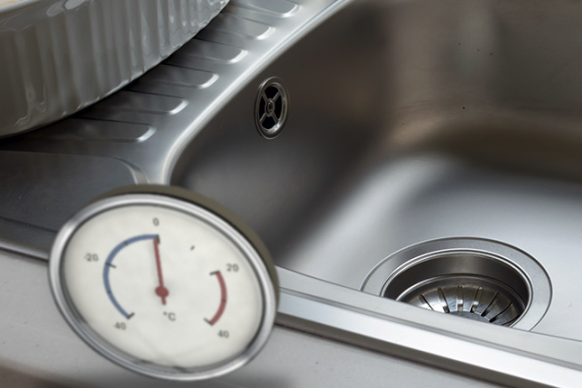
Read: {"value": 0, "unit": "°C"}
